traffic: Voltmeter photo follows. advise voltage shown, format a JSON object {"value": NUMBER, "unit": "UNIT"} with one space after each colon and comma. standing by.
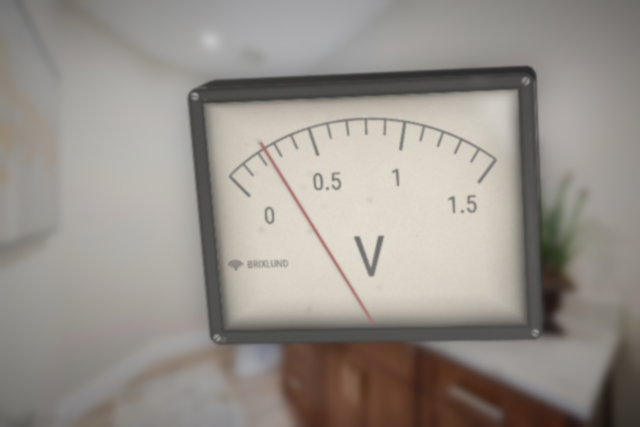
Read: {"value": 0.25, "unit": "V"}
